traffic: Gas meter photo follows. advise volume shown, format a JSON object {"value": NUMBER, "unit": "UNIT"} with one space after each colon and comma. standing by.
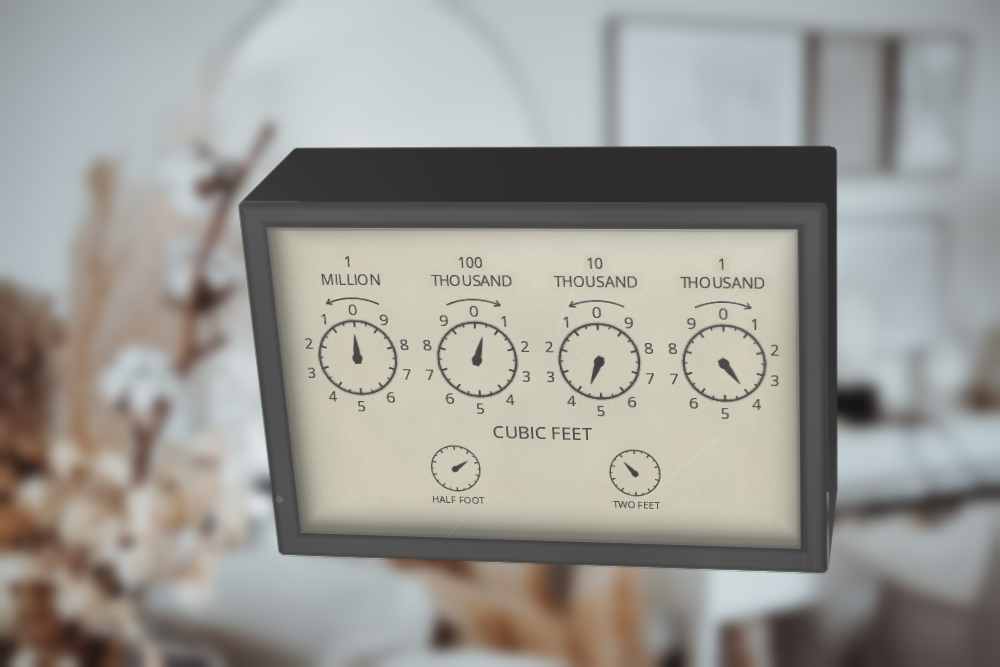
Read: {"value": 4400, "unit": "ft³"}
